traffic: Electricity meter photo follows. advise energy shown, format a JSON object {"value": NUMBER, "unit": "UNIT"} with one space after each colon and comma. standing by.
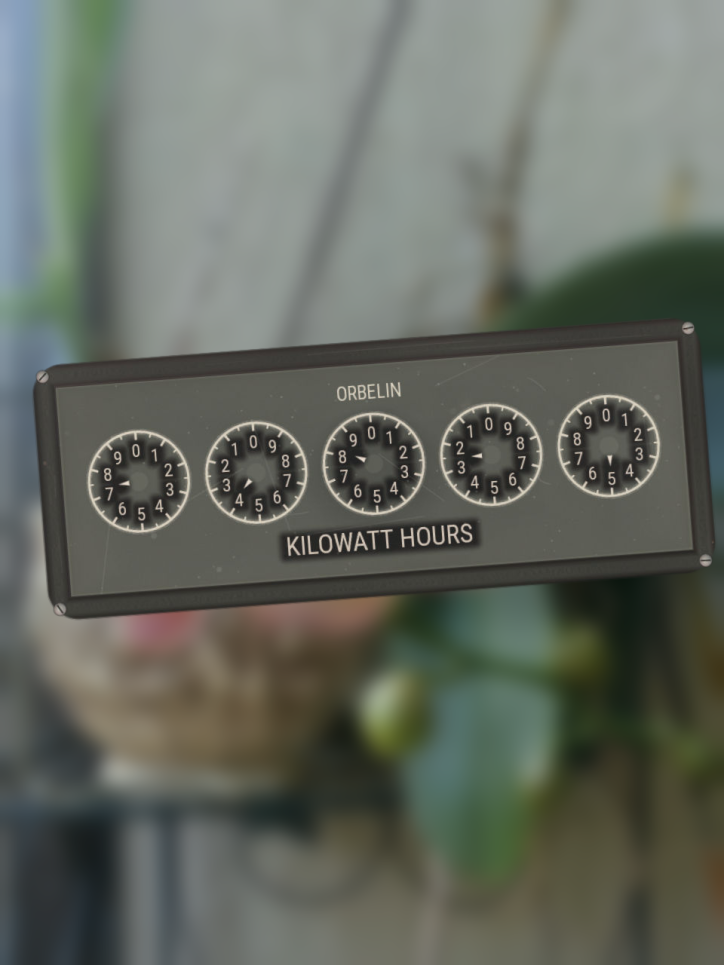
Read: {"value": 73825, "unit": "kWh"}
